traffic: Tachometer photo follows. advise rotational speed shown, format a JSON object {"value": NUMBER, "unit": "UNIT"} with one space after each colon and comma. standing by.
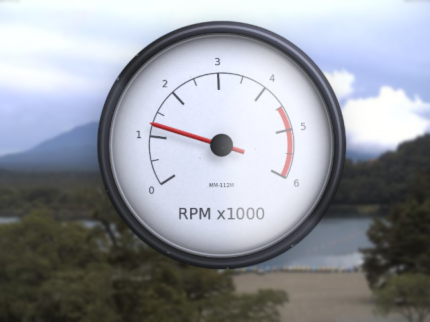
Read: {"value": 1250, "unit": "rpm"}
